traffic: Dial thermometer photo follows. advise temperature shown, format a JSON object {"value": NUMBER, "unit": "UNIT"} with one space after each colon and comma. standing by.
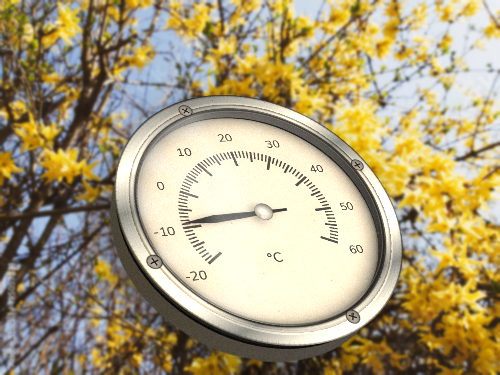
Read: {"value": -10, "unit": "°C"}
